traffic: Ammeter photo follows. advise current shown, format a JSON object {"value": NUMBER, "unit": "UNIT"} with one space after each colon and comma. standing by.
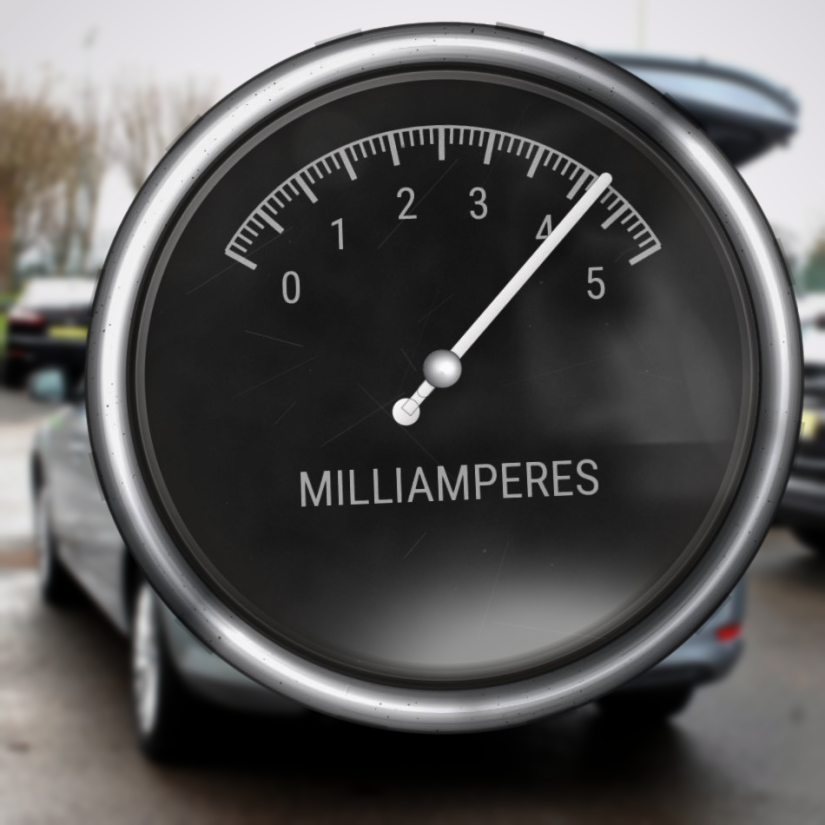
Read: {"value": 4.2, "unit": "mA"}
